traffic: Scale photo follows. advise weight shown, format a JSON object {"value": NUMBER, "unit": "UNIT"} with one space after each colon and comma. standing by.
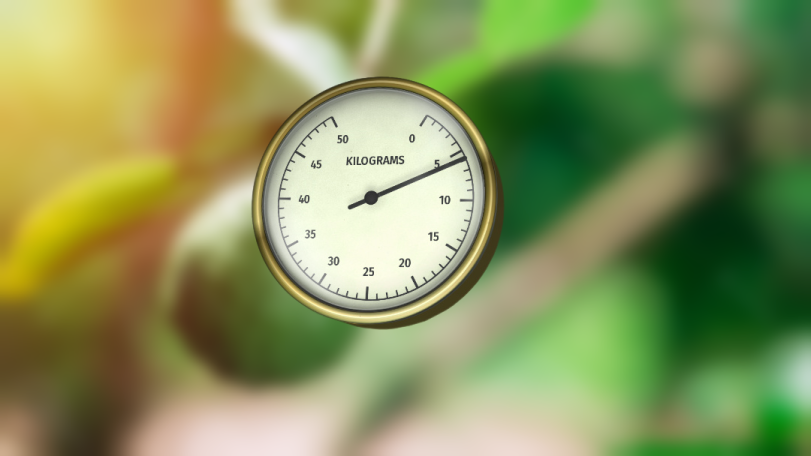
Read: {"value": 6, "unit": "kg"}
